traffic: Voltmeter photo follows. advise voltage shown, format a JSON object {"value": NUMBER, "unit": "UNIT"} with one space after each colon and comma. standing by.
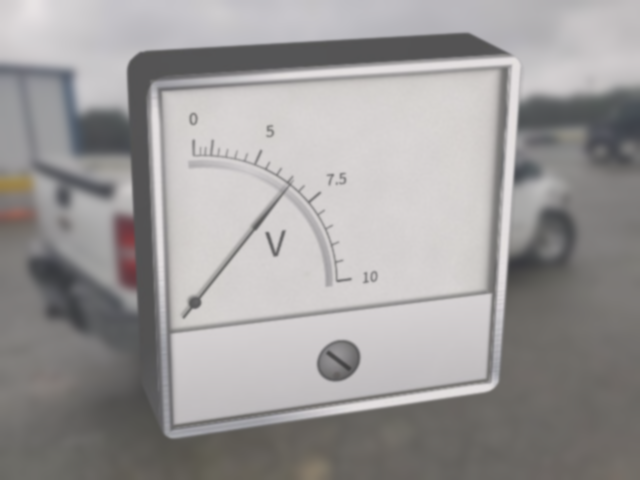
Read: {"value": 6.5, "unit": "V"}
